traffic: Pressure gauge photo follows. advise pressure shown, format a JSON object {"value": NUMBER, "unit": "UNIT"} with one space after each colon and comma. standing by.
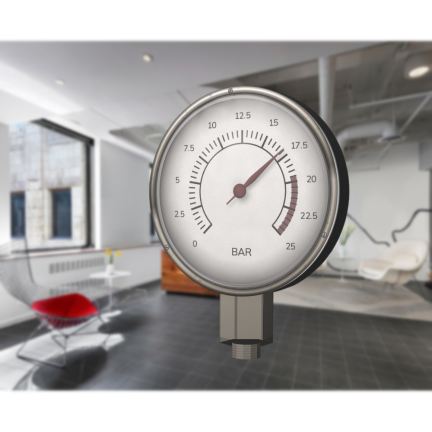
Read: {"value": 17, "unit": "bar"}
